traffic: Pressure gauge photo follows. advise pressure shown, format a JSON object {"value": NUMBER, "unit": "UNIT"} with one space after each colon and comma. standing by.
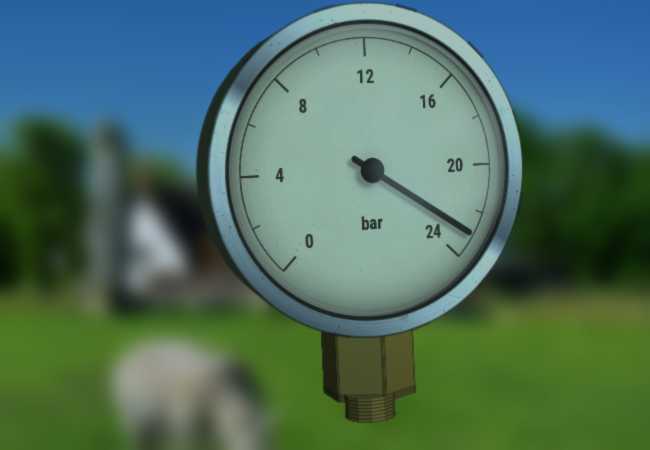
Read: {"value": 23, "unit": "bar"}
